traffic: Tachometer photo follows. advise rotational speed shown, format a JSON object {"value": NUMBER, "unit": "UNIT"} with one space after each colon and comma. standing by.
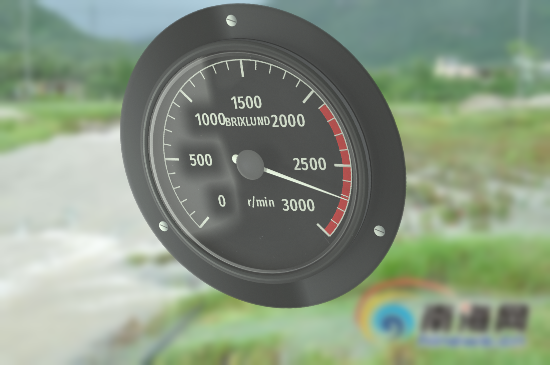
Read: {"value": 2700, "unit": "rpm"}
